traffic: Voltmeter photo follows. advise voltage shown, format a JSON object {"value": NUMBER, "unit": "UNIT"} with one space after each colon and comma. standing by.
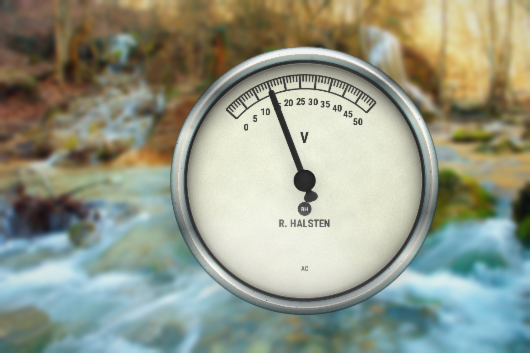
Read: {"value": 15, "unit": "V"}
